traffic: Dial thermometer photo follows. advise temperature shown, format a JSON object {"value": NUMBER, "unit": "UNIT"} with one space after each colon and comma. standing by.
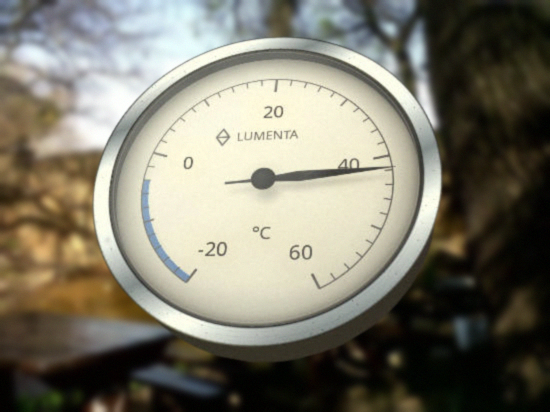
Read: {"value": 42, "unit": "°C"}
